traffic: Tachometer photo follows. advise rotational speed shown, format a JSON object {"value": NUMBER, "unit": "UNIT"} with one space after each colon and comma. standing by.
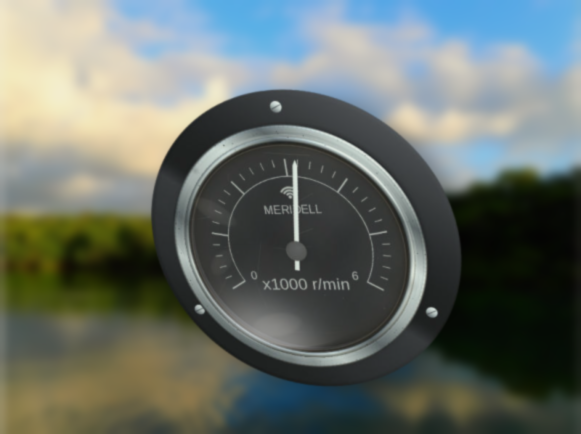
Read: {"value": 3200, "unit": "rpm"}
